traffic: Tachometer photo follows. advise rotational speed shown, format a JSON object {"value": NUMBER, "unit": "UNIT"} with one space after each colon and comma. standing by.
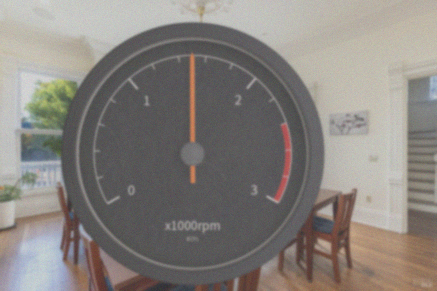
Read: {"value": 1500, "unit": "rpm"}
